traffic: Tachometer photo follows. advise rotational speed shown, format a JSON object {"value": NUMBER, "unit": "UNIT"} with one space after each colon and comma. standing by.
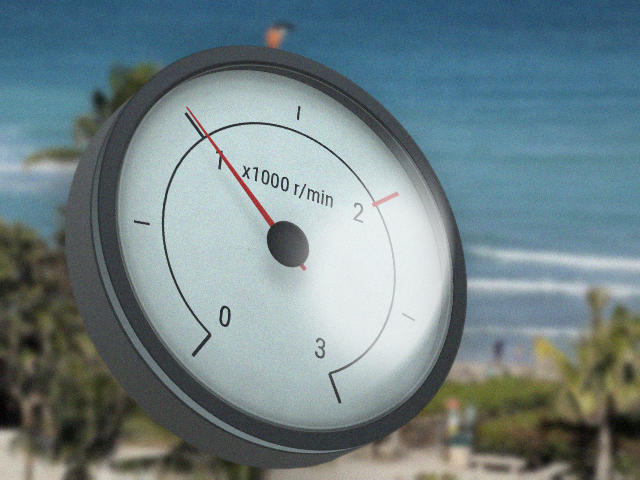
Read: {"value": 1000, "unit": "rpm"}
